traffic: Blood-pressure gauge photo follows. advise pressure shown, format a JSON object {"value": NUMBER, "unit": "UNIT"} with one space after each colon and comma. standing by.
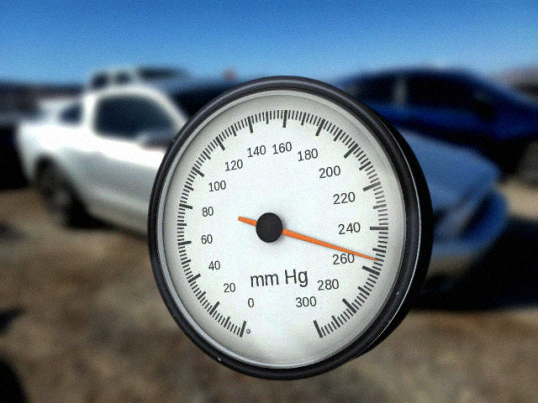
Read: {"value": 254, "unit": "mmHg"}
